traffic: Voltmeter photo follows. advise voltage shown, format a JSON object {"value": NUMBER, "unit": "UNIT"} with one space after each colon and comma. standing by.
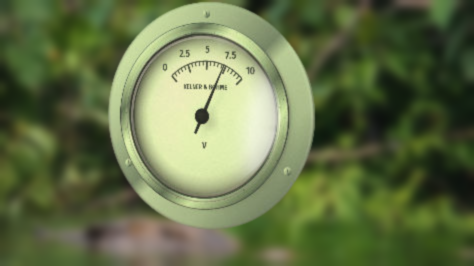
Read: {"value": 7.5, "unit": "V"}
